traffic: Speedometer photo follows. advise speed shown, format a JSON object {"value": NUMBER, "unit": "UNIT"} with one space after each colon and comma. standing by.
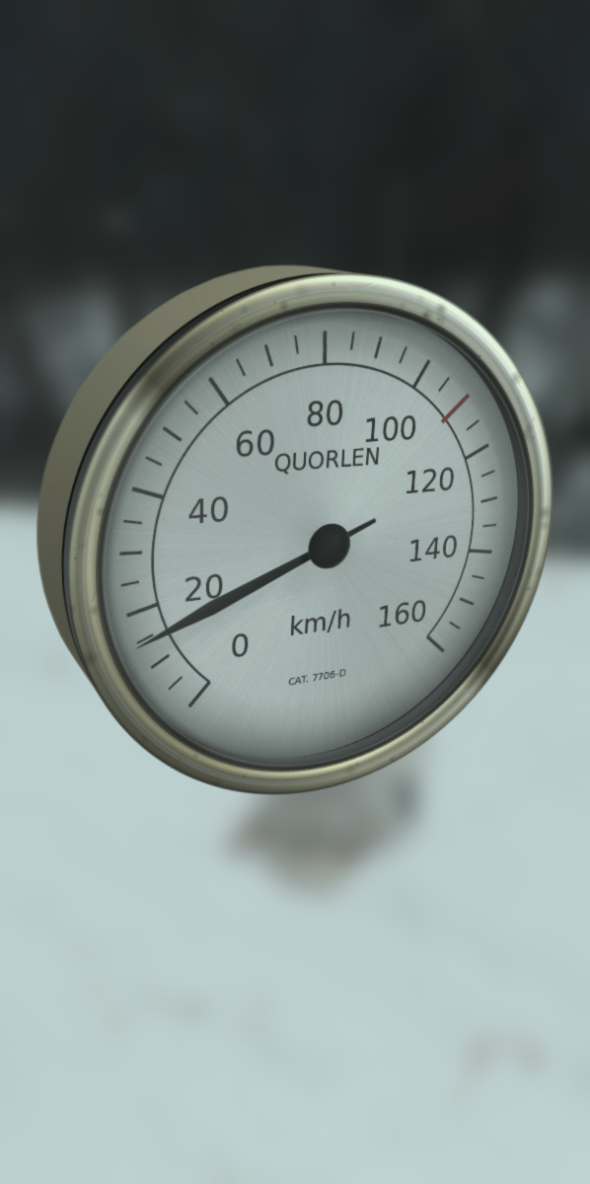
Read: {"value": 15, "unit": "km/h"}
